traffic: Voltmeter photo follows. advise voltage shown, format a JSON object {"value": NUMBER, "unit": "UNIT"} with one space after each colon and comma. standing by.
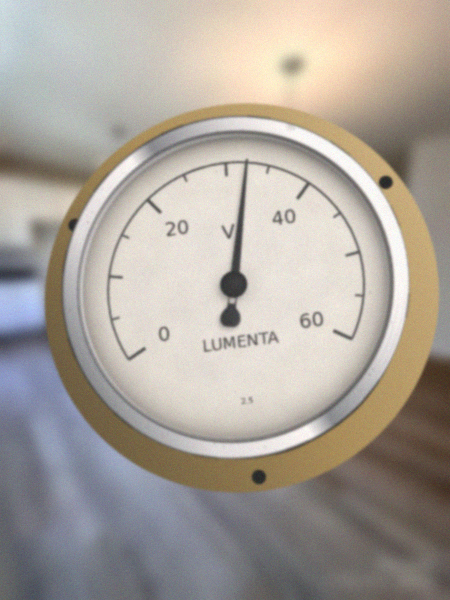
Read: {"value": 32.5, "unit": "V"}
